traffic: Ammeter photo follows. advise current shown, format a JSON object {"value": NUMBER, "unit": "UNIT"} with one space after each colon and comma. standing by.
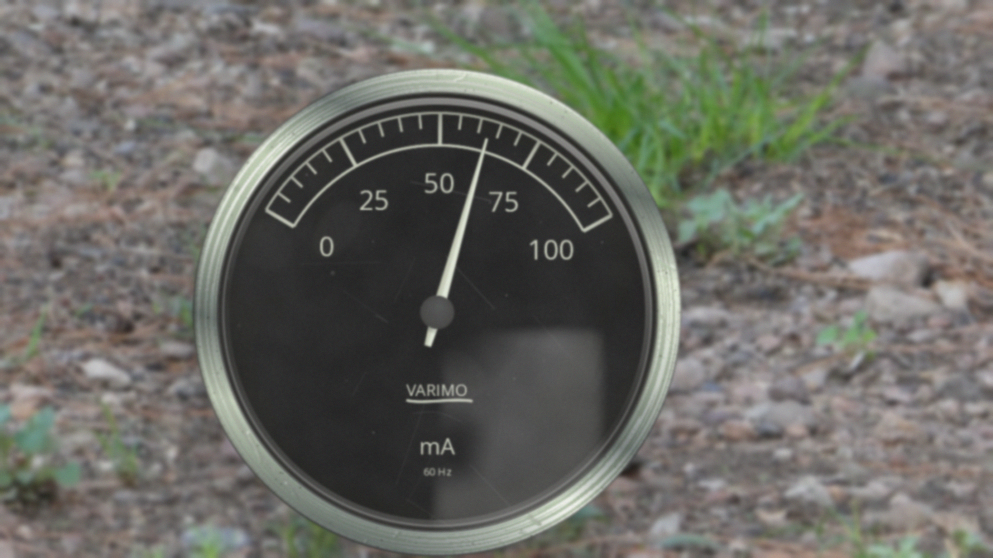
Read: {"value": 62.5, "unit": "mA"}
